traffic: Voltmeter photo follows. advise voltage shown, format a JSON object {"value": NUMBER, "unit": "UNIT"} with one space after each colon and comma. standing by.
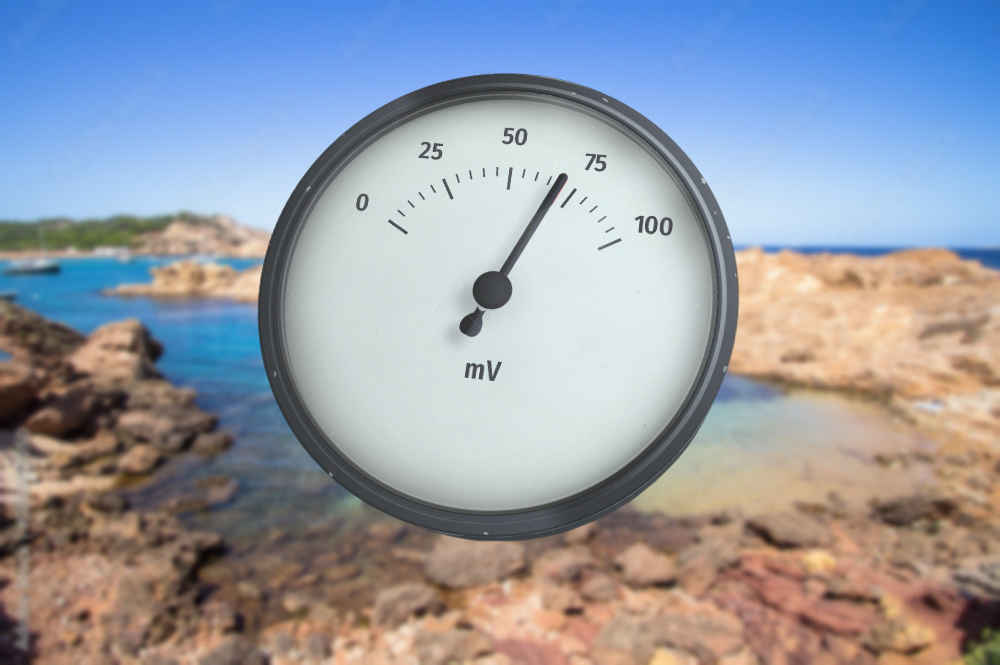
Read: {"value": 70, "unit": "mV"}
